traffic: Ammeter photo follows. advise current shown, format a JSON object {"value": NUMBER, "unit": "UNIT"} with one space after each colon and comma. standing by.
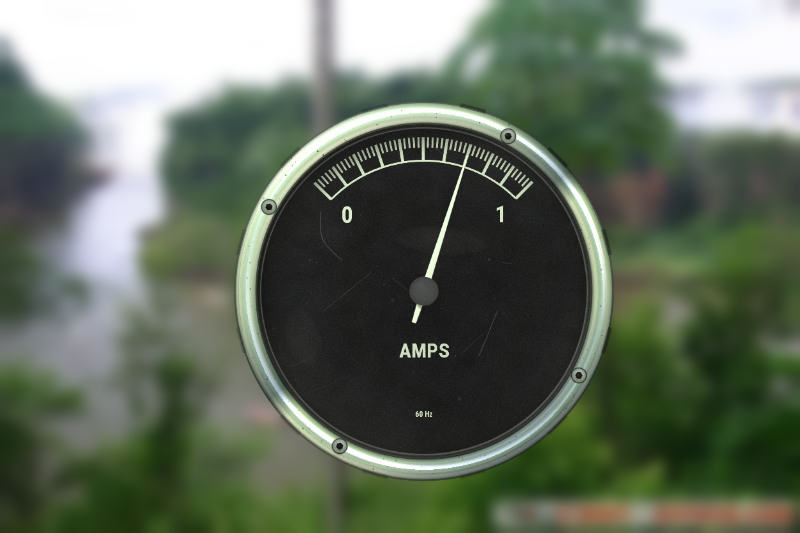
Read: {"value": 0.7, "unit": "A"}
